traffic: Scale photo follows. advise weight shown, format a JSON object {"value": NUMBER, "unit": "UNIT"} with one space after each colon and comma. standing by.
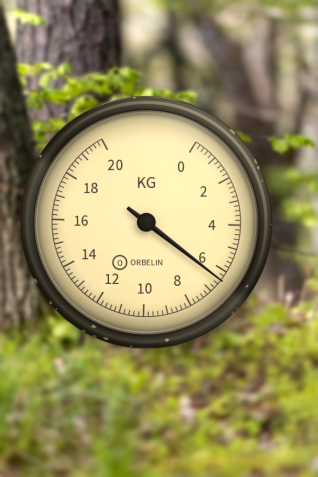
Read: {"value": 6.4, "unit": "kg"}
